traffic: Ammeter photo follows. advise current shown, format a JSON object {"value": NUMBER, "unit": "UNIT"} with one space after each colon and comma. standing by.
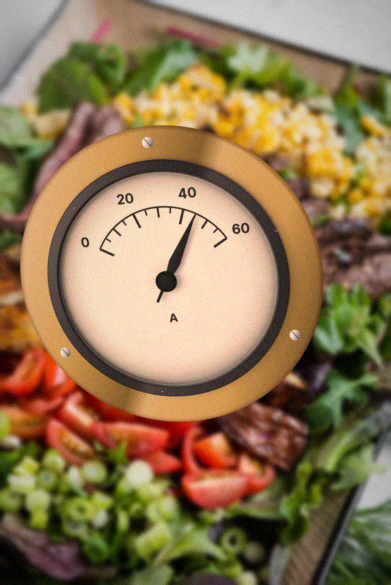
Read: {"value": 45, "unit": "A"}
